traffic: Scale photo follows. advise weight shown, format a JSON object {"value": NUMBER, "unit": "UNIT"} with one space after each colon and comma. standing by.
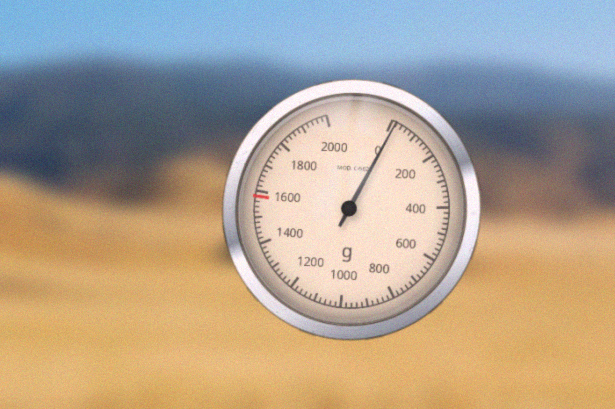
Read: {"value": 20, "unit": "g"}
